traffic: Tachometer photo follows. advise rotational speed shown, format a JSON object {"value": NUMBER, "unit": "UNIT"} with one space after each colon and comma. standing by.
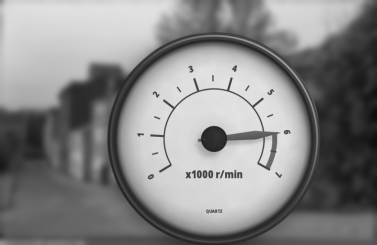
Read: {"value": 6000, "unit": "rpm"}
